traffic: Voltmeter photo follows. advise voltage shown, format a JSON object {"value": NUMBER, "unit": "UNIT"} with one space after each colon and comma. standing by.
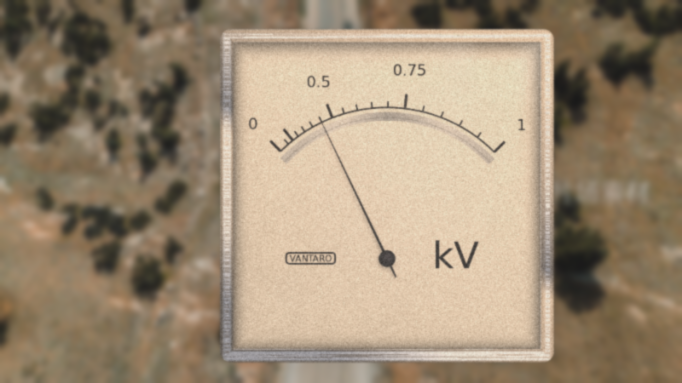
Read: {"value": 0.45, "unit": "kV"}
